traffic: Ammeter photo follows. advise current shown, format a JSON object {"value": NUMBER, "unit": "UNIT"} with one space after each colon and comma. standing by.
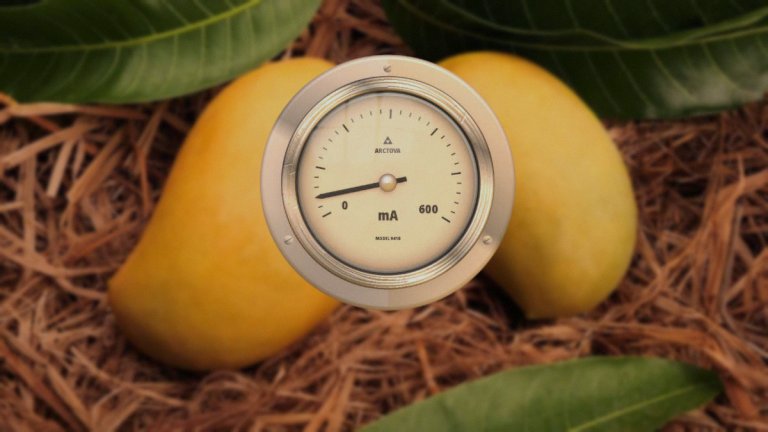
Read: {"value": 40, "unit": "mA"}
